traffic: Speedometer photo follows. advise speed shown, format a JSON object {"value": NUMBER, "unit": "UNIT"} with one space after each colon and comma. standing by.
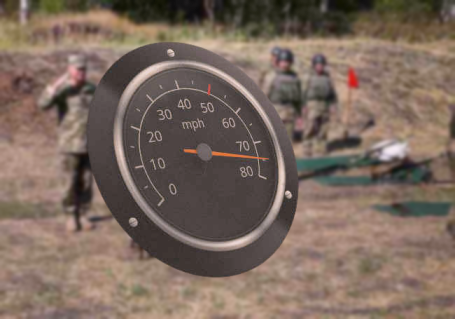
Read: {"value": 75, "unit": "mph"}
